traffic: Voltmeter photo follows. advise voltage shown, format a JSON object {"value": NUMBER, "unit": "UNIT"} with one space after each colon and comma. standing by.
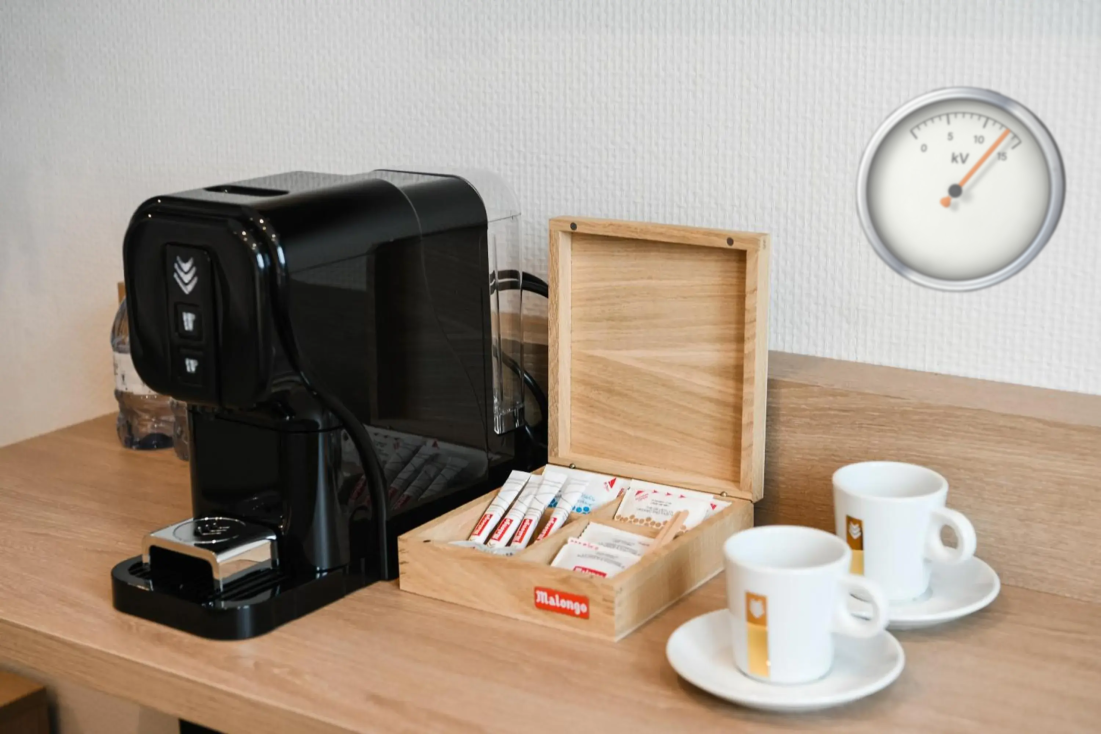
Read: {"value": 13, "unit": "kV"}
